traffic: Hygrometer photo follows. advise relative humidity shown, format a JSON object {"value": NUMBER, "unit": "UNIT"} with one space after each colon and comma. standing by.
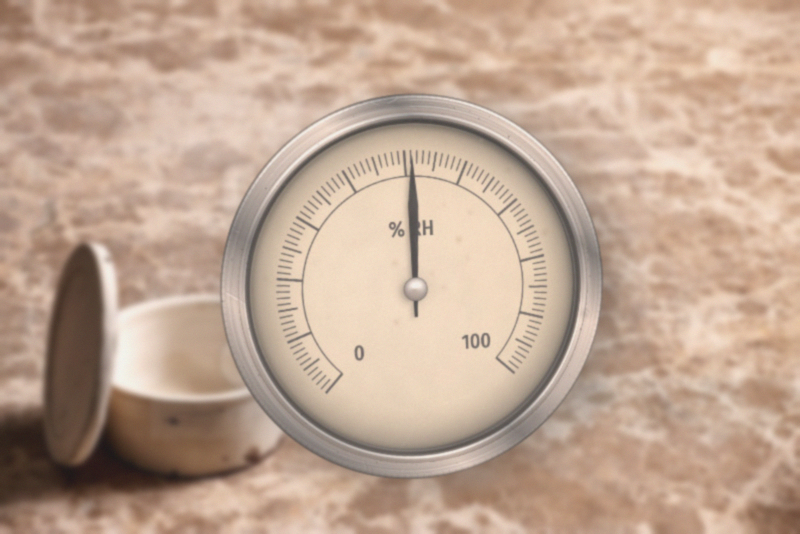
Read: {"value": 51, "unit": "%"}
